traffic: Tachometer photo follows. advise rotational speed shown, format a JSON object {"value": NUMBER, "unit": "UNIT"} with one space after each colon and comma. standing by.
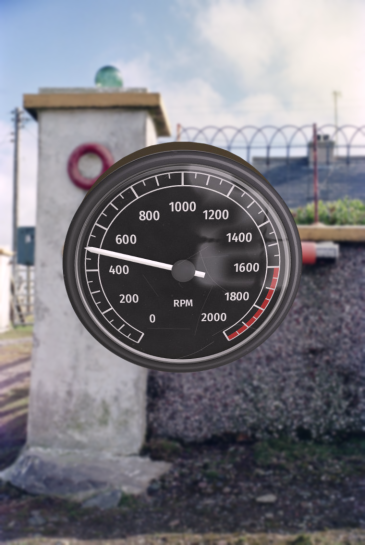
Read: {"value": 500, "unit": "rpm"}
